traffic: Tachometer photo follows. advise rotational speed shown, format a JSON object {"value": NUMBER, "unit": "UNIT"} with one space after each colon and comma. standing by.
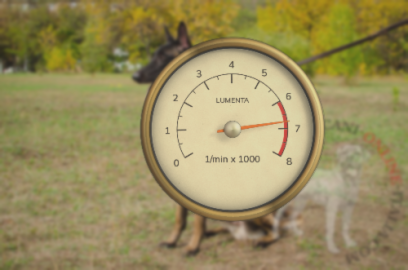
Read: {"value": 6750, "unit": "rpm"}
